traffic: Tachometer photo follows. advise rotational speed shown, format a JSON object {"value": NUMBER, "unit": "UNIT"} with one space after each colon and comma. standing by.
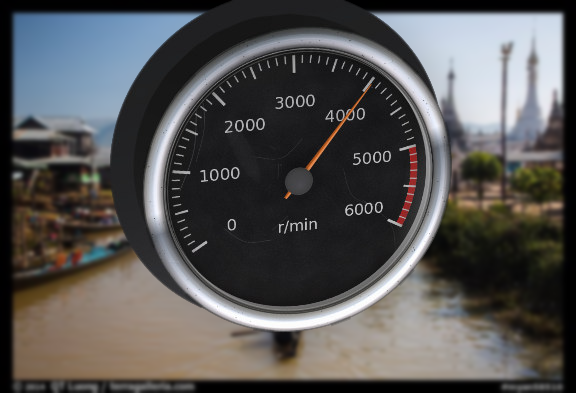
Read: {"value": 4000, "unit": "rpm"}
